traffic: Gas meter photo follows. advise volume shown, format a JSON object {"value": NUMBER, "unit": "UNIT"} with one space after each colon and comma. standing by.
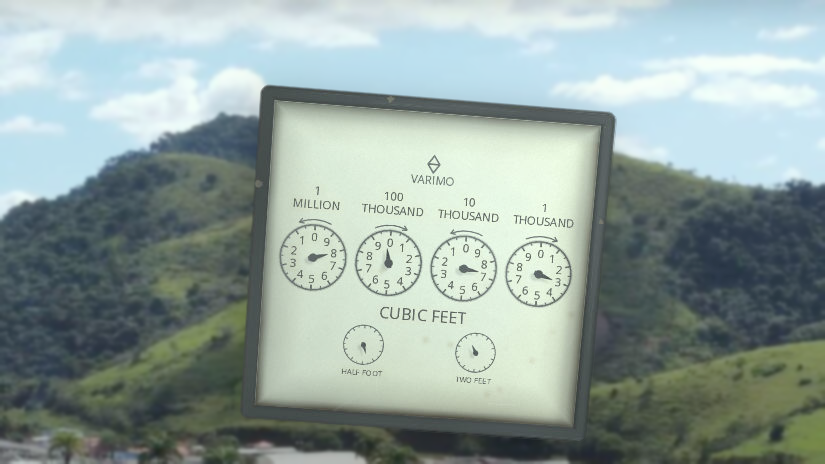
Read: {"value": 797300, "unit": "ft³"}
